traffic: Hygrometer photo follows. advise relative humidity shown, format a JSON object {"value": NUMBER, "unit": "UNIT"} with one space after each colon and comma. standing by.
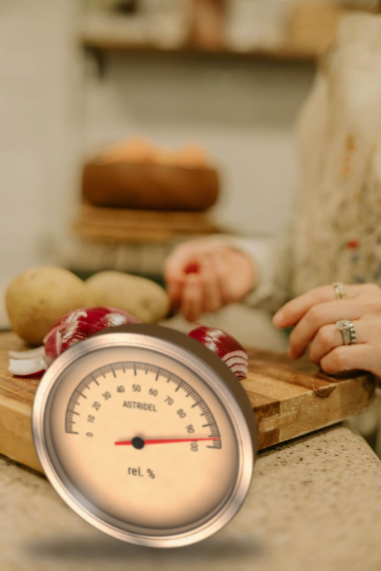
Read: {"value": 95, "unit": "%"}
